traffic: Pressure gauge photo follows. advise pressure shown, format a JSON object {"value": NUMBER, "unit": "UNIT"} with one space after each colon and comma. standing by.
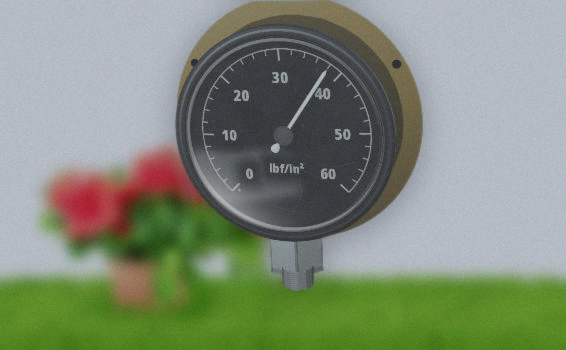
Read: {"value": 38, "unit": "psi"}
